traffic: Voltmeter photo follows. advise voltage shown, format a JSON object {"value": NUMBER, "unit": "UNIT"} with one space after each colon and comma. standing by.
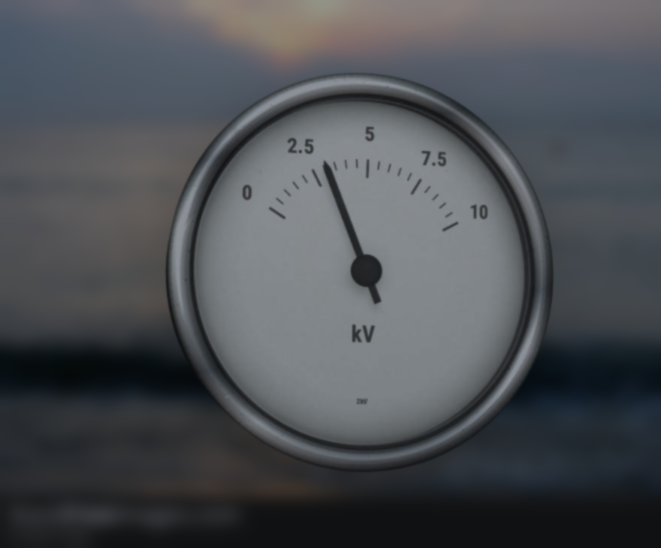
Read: {"value": 3, "unit": "kV"}
